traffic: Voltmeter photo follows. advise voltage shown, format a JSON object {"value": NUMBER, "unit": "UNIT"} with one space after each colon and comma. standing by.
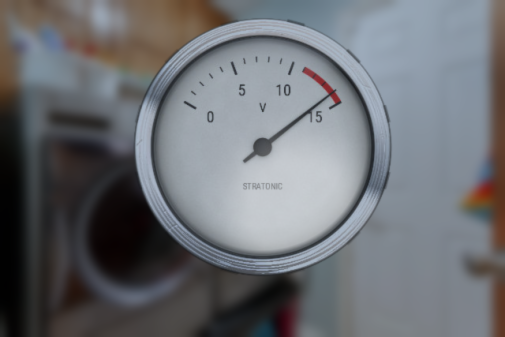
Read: {"value": 14, "unit": "V"}
